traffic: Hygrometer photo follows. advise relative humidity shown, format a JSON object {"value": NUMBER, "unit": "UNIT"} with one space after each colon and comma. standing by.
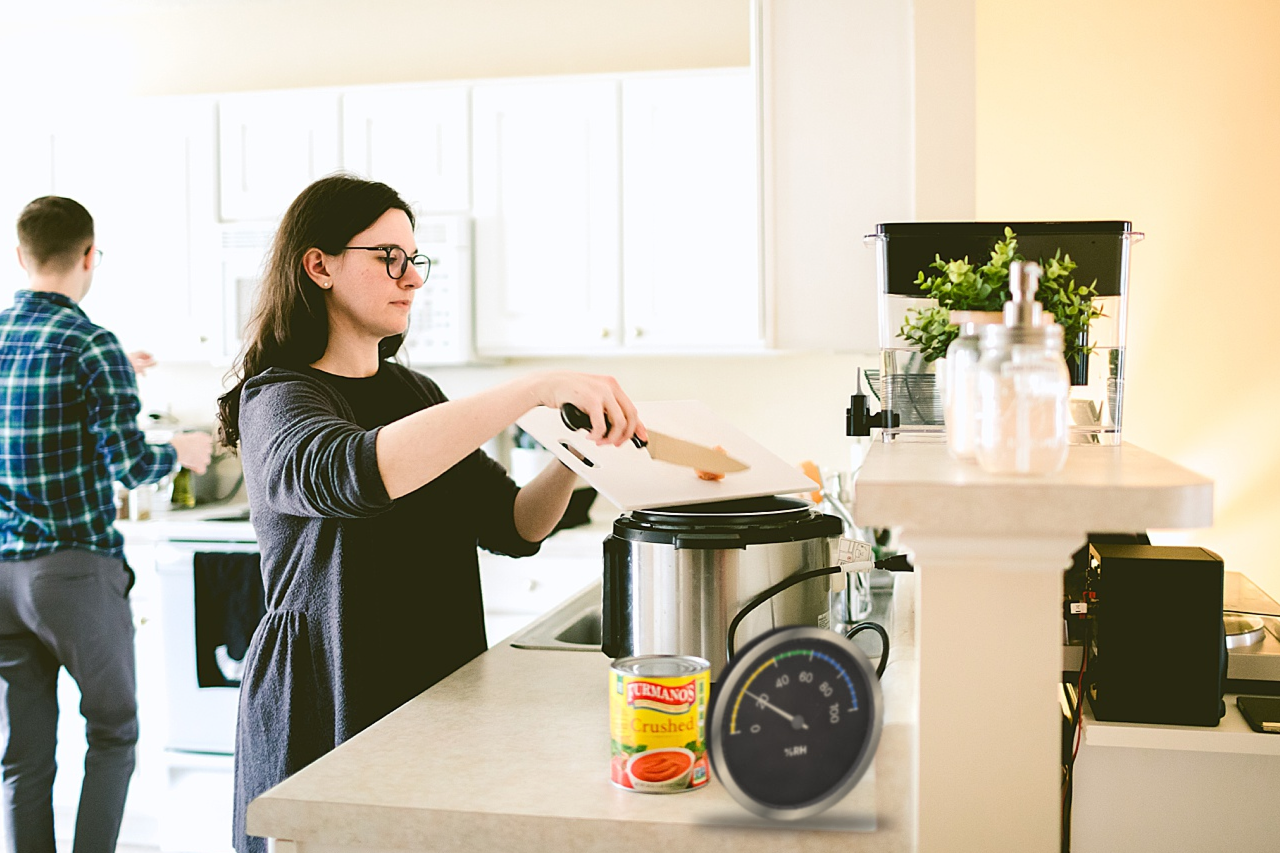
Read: {"value": 20, "unit": "%"}
